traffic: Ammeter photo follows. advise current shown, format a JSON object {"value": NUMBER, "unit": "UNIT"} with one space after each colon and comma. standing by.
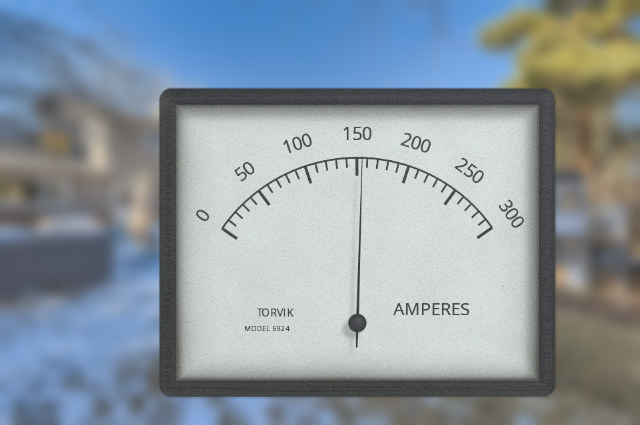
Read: {"value": 155, "unit": "A"}
